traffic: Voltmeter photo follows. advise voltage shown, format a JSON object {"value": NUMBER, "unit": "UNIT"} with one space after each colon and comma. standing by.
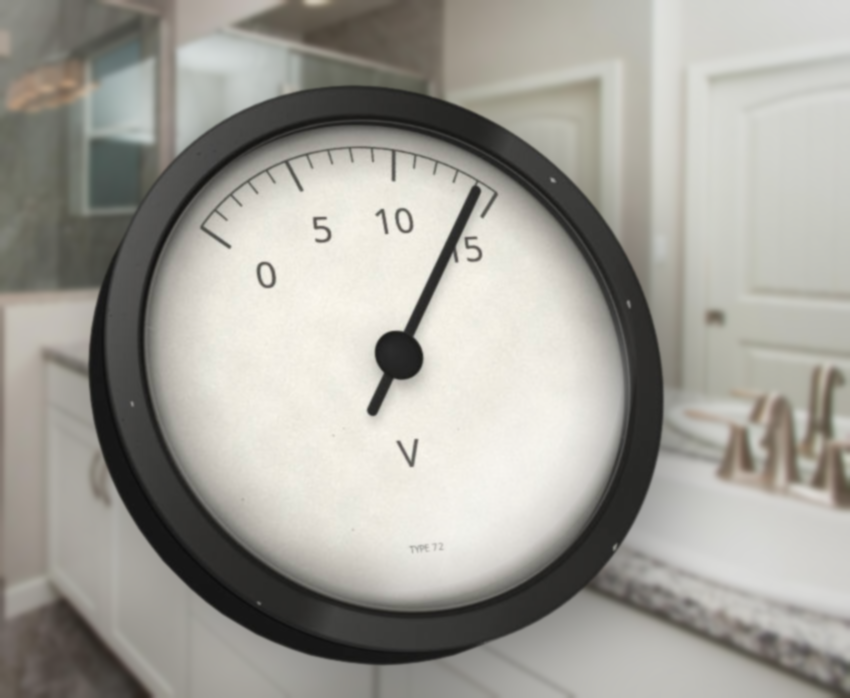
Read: {"value": 14, "unit": "V"}
